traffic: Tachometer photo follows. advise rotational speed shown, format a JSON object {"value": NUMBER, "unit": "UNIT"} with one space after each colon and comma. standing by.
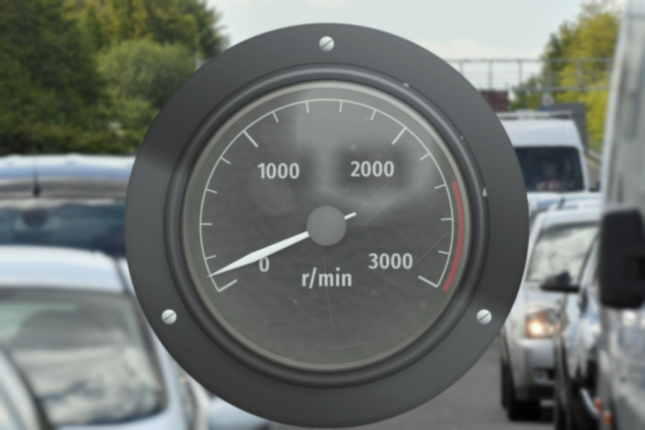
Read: {"value": 100, "unit": "rpm"}
